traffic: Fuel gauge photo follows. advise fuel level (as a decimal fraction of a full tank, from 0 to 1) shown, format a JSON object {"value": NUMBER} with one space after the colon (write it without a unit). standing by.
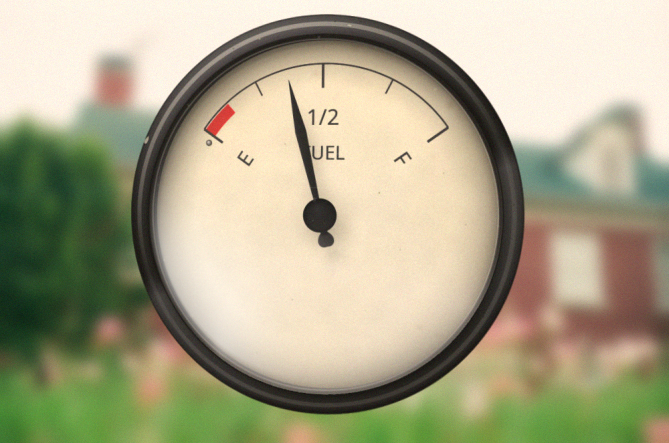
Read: {"value": 0.375}
